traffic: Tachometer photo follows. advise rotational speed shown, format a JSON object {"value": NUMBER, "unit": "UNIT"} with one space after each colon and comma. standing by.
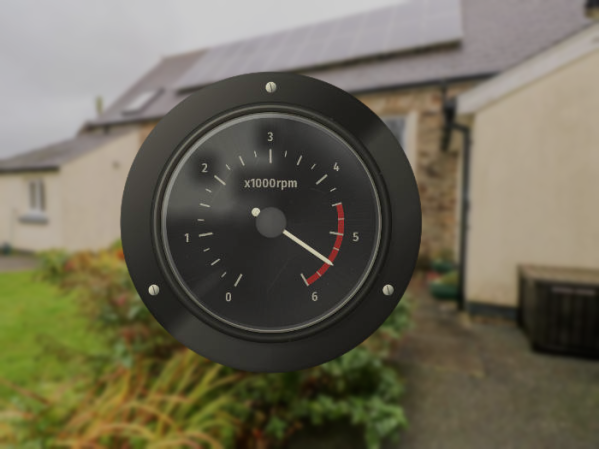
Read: {"value": 5500, "unit": "rpm"}
